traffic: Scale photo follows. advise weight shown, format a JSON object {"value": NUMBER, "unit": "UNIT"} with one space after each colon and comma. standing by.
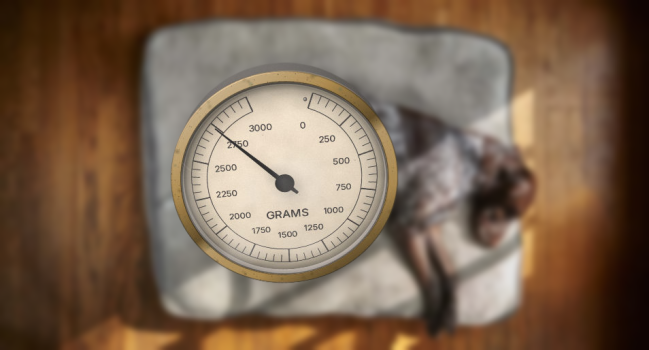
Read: {"value": 2750, "unit": "g"}
